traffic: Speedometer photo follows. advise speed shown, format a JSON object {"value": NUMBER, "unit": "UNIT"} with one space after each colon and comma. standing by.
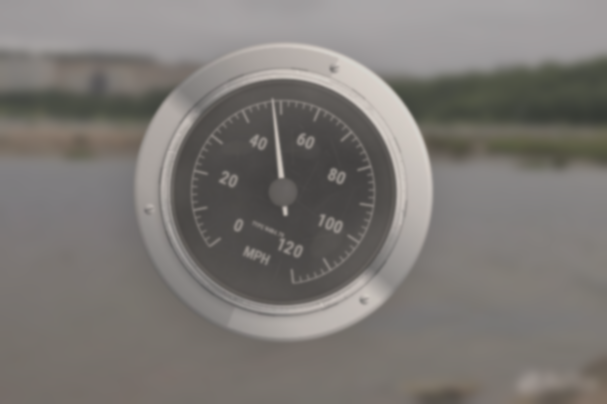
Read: {"value": 48, "unit": "mph"}
